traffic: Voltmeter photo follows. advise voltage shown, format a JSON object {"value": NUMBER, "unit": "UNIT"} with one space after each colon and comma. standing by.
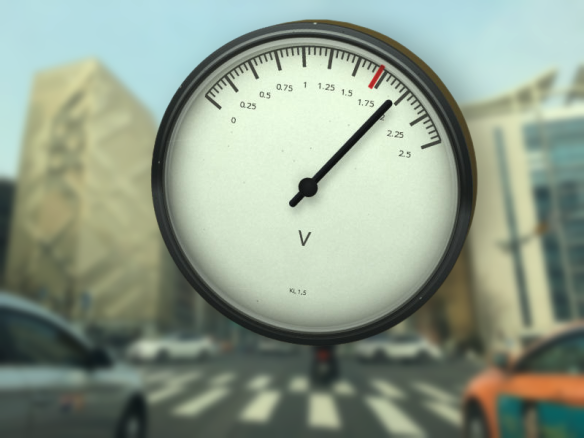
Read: {"value": 1.95, "unit": "V"}
